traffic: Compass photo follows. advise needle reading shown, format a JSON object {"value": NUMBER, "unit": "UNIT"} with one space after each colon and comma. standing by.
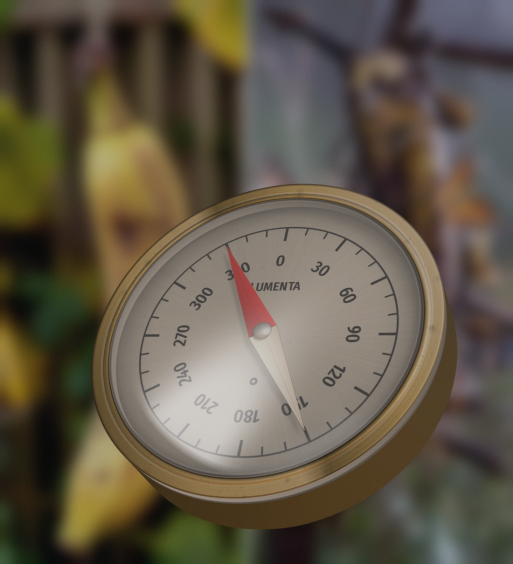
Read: {"value": 330, "unit": "°"}
